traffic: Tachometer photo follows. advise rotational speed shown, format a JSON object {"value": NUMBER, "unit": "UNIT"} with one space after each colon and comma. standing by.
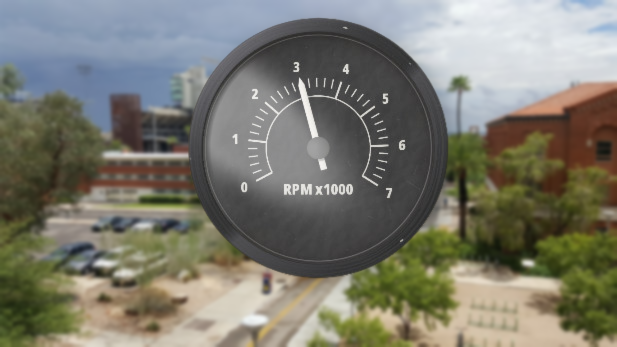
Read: {"value": 3000, "unit": "rpm"}
